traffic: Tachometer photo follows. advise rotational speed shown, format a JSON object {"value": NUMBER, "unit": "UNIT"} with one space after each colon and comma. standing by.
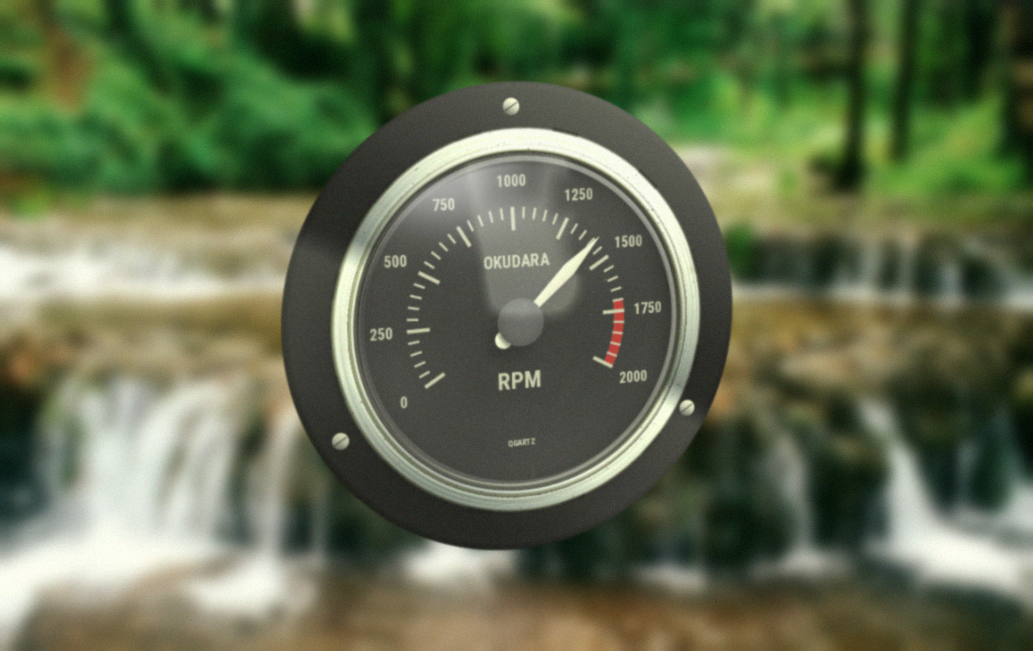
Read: {"value": 1400, "unit": "rpm"}
